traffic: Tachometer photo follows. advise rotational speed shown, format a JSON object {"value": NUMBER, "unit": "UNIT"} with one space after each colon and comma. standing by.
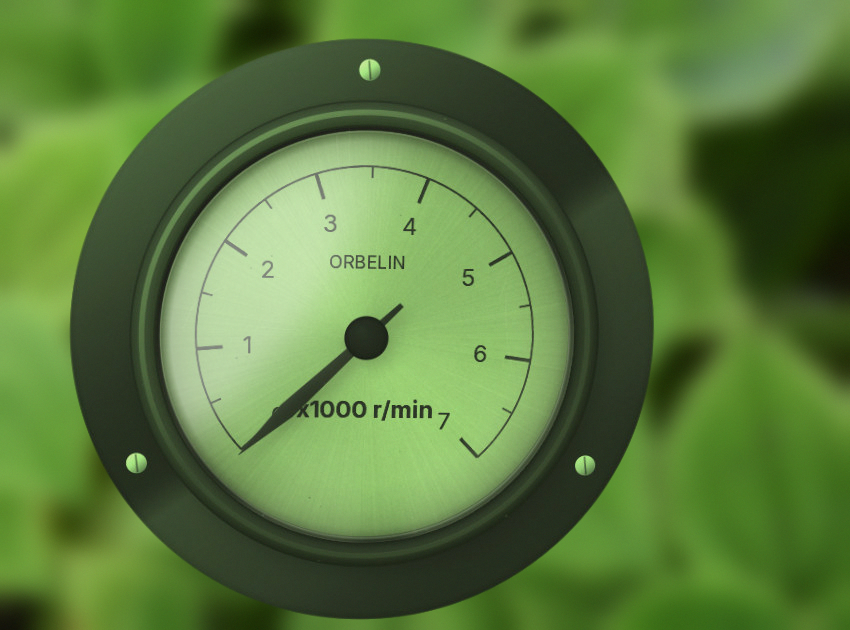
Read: {"value": 0, "unit": "rpm"}
